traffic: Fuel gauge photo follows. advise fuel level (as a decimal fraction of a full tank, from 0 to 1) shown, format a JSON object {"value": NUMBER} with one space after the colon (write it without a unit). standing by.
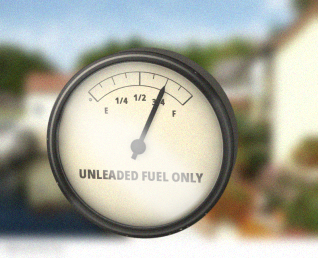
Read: {"value": 0.75}
